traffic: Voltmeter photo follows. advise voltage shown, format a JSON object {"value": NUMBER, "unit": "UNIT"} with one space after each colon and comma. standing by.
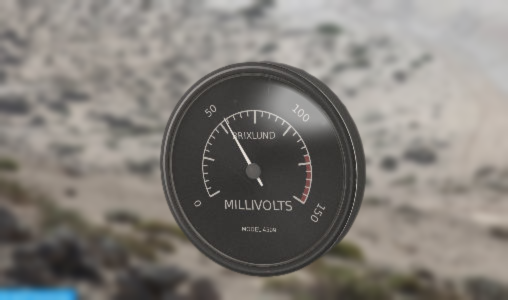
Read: {"value": 55, "unit": "mV"}
